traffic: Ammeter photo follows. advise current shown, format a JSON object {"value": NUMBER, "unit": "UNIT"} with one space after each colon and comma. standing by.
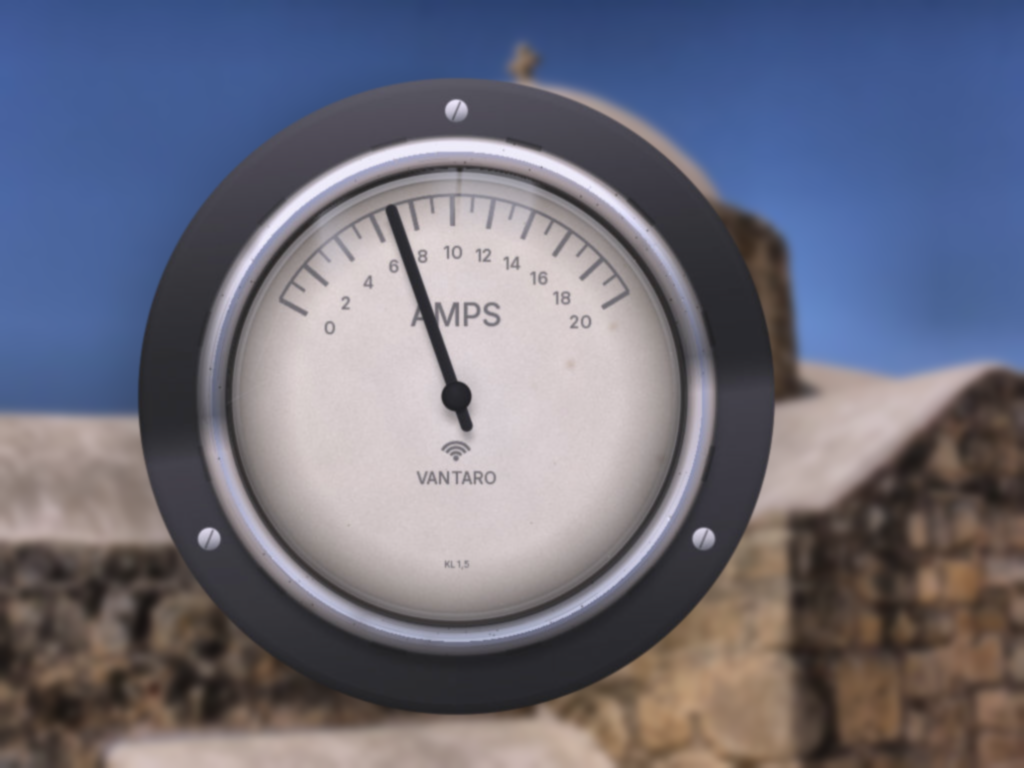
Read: {"value": 7, "unit": "A"}
